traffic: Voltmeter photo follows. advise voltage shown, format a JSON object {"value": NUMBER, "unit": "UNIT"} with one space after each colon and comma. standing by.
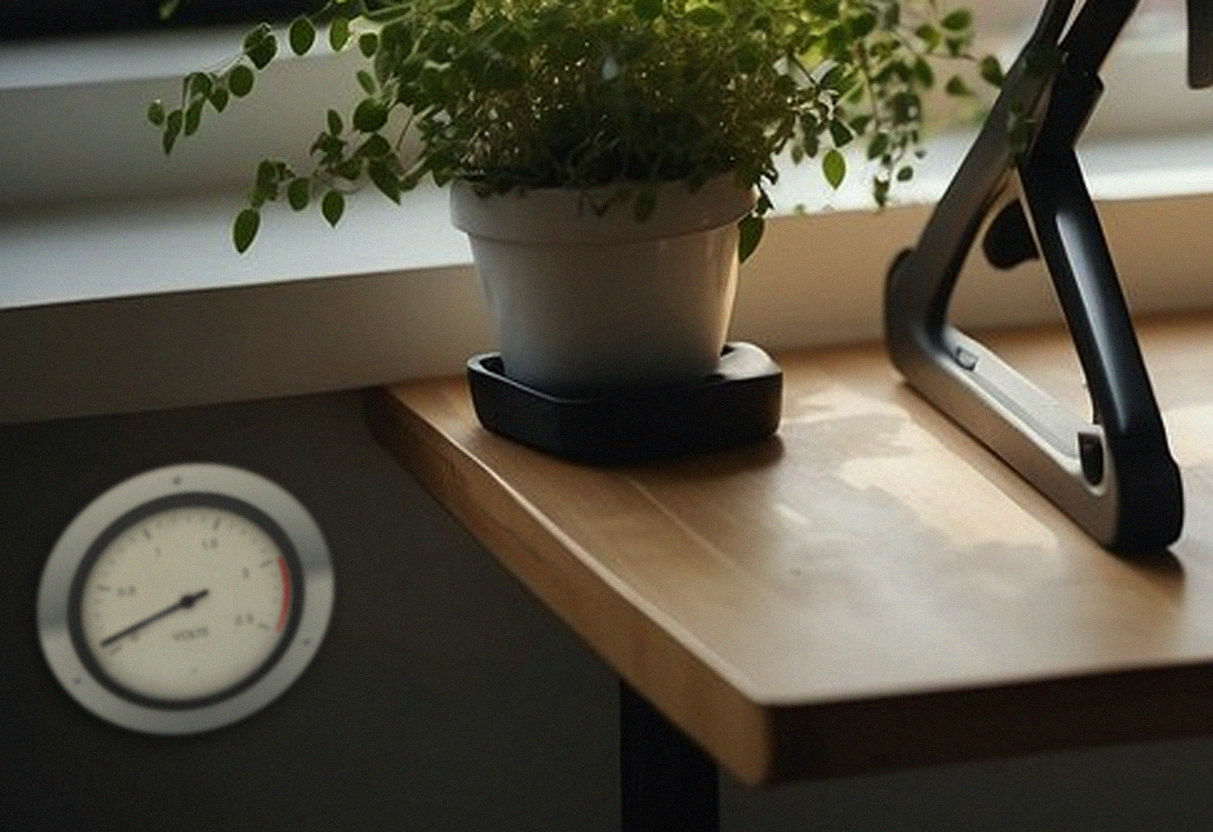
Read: {"value": 0.1, "unit": "V"}
